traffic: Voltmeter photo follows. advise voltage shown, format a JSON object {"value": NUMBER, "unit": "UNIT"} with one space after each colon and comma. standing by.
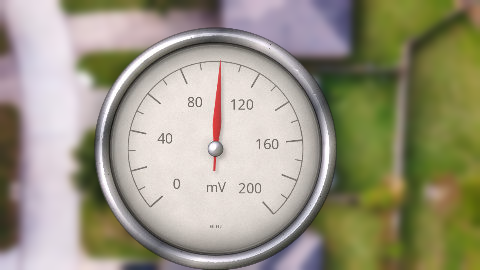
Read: {"value": 100, "unit": "mV"}
